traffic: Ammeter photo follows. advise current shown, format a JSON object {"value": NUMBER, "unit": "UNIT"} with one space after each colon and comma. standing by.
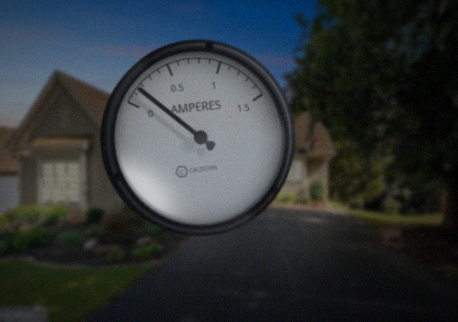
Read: {"value": 0.15, "unit": "A"}
